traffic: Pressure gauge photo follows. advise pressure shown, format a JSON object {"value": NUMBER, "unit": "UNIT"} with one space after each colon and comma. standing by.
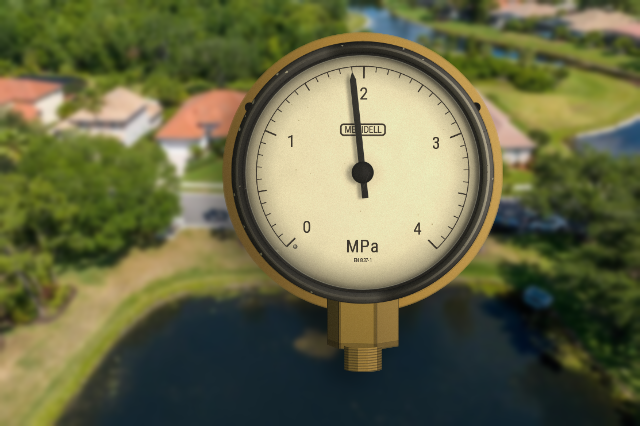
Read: {"value": 1.9, "unit": "MPa"}
